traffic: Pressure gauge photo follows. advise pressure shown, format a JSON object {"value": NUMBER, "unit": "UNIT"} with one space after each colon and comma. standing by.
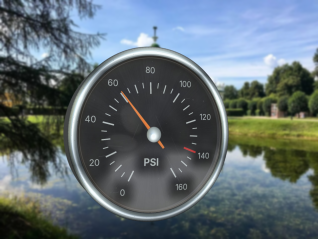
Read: {"value": 60, "unit": "psi"}
